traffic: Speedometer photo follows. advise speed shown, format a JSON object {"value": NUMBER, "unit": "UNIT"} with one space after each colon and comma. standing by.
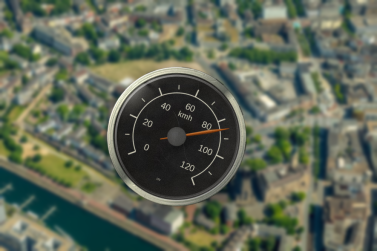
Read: {"value": 85, "unit": "km/h"}
